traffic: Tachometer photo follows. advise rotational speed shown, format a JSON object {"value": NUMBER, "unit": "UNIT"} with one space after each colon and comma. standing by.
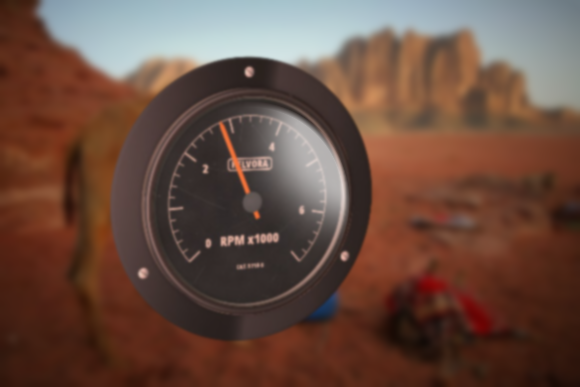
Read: {"value": 2800, "unit": "rpm"}
